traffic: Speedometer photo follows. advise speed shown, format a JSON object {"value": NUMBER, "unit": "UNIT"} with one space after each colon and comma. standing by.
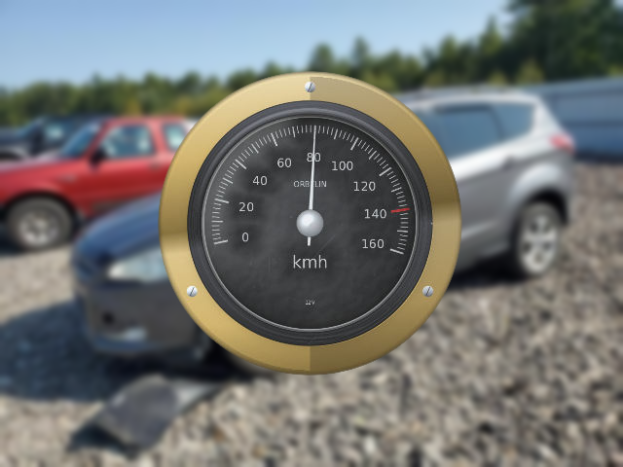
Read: {"value": 80, "unit": "km/h"}
